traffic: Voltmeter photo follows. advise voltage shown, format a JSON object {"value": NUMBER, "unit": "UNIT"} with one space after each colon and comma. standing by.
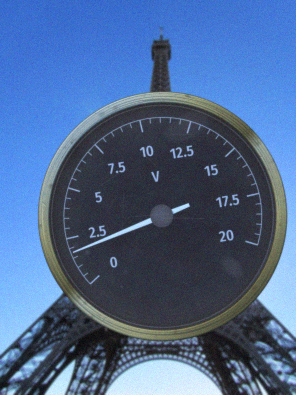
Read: {"value": 1.75, "unit": "V"}
